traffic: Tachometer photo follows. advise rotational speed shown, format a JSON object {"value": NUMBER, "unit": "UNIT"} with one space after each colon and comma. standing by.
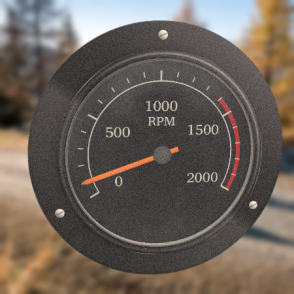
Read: {"value": 100, "unit": "rpm"}
